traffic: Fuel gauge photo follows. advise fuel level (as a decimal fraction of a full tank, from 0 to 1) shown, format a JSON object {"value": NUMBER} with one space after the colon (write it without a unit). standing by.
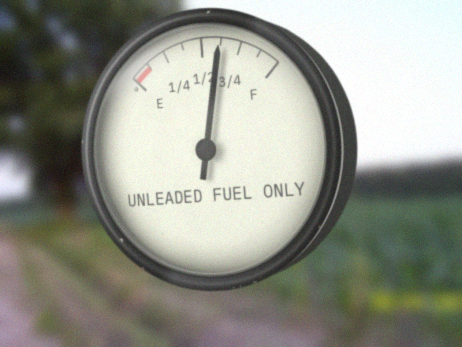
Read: {"value": 0.625}
